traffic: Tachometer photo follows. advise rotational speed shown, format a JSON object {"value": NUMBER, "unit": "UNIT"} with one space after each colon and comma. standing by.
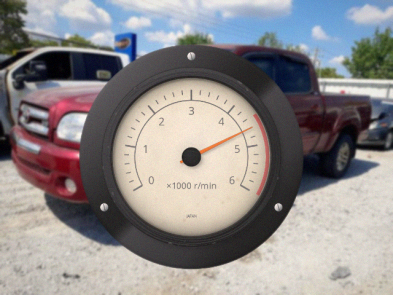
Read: {"value": 4600, "unit": "rpm"}
